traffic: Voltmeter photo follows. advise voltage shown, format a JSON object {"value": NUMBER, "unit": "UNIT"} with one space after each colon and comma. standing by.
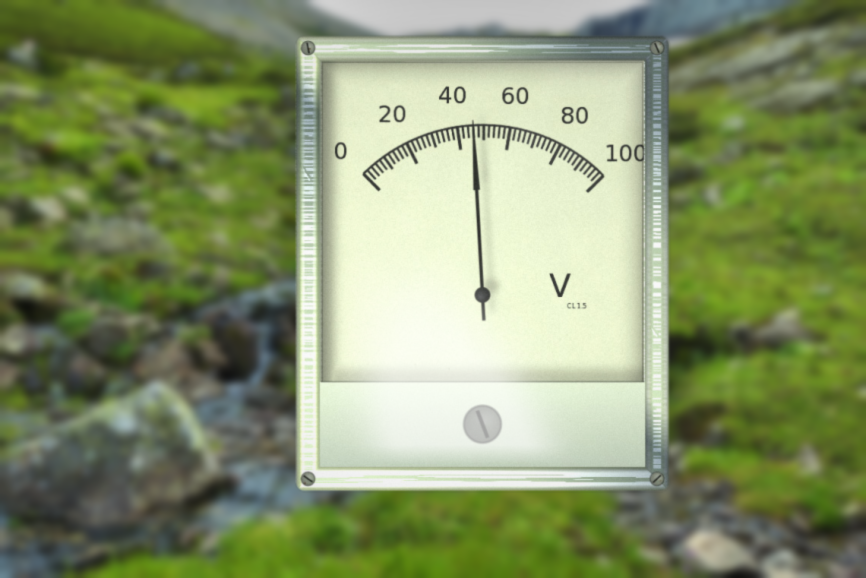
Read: {"value": 46, "unit": "V"}
